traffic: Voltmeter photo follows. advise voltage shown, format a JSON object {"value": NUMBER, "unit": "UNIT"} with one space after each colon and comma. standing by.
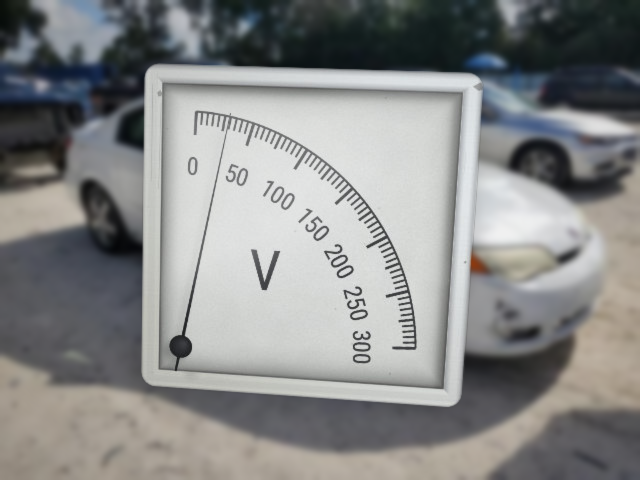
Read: {"value": 30, "unit": "V"}
